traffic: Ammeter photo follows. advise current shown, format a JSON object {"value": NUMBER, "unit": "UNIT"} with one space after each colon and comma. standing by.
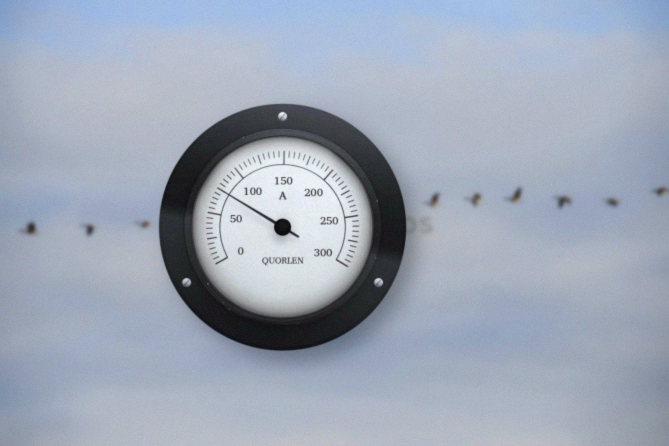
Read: {"value": 75, "unit": "A"}
